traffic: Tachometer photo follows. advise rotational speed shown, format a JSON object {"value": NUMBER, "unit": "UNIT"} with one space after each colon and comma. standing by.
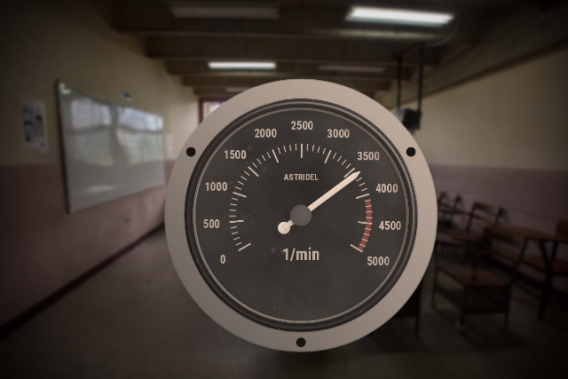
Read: {"value": 3600, "unit": "rpm"}
